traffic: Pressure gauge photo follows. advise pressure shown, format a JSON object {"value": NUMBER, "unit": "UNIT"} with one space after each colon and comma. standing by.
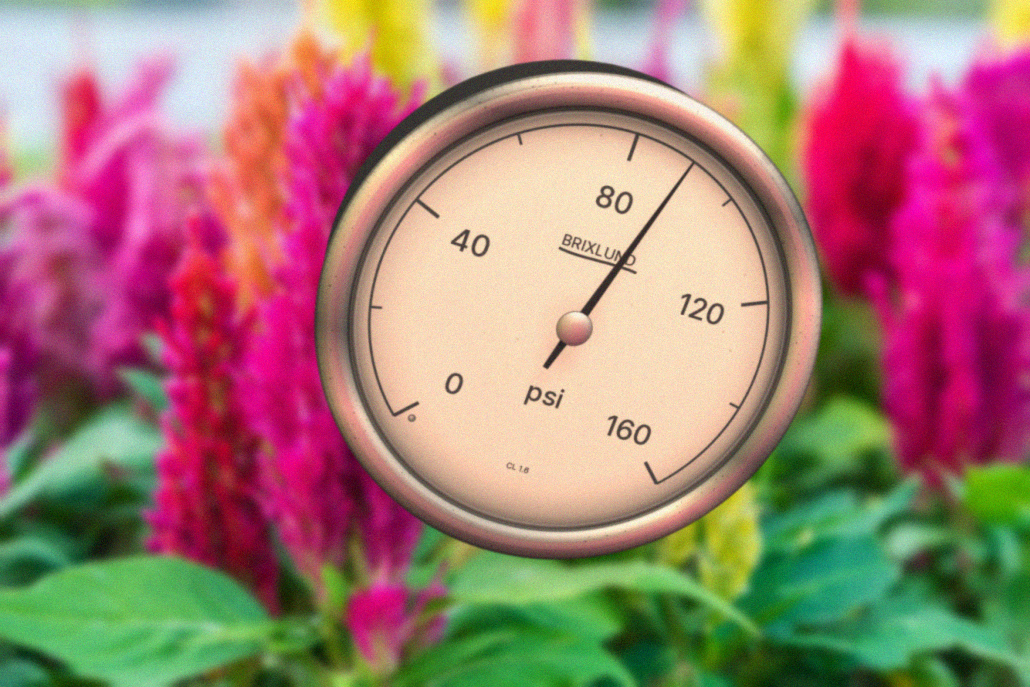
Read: {"value": 90, "unit": "psi"}
